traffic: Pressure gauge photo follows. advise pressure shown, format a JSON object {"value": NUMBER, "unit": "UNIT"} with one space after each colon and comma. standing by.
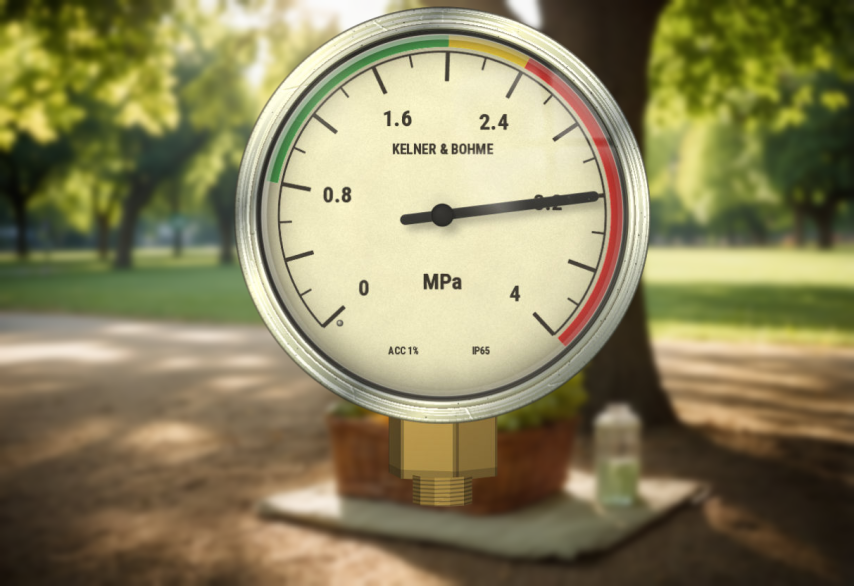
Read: {"value": 3.2, "unit": "MPa"}
